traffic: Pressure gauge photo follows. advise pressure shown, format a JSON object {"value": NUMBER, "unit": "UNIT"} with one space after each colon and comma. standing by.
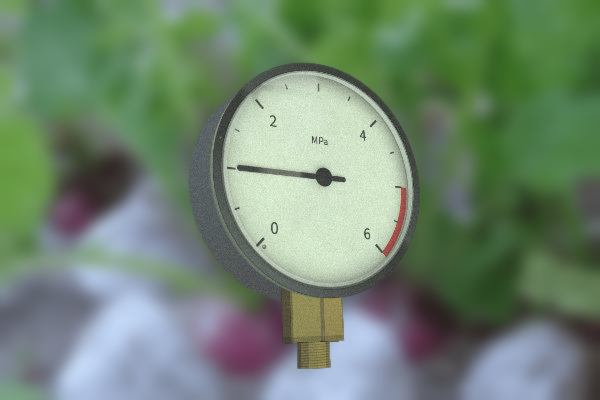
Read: {"value": 1, "unit": "MPa"}
